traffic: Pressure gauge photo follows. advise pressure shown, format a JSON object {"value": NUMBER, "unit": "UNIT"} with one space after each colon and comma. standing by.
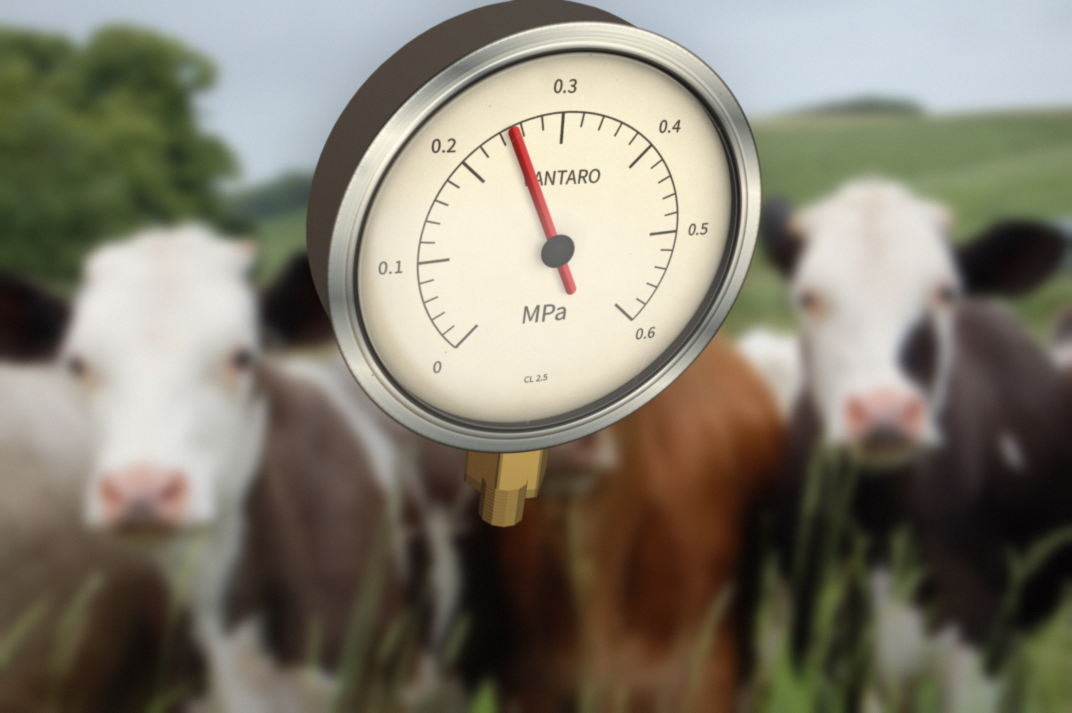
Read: {"value": 0.25, "unit": "MPa"}
